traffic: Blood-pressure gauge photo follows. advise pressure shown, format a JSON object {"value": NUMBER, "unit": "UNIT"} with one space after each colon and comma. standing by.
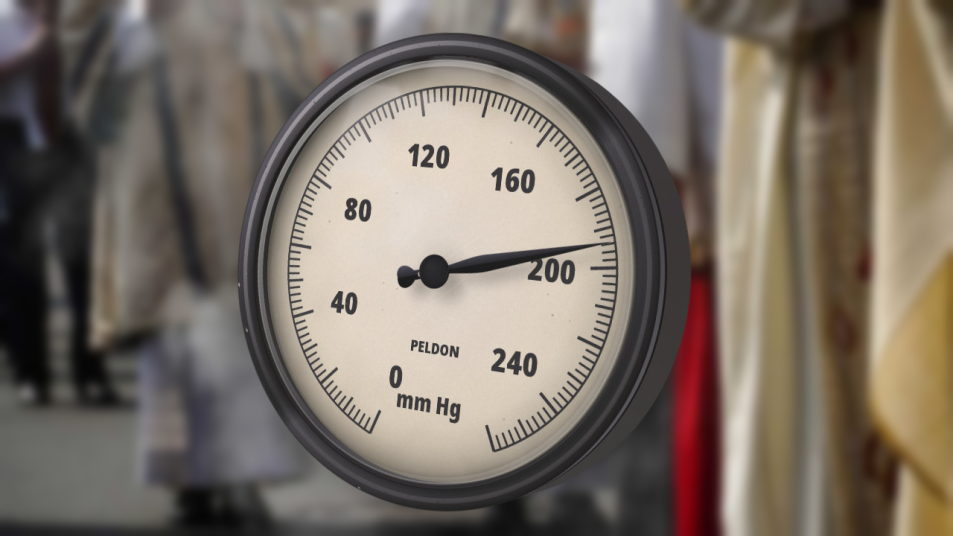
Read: {"value": 194, "unit": "mmHg"}
